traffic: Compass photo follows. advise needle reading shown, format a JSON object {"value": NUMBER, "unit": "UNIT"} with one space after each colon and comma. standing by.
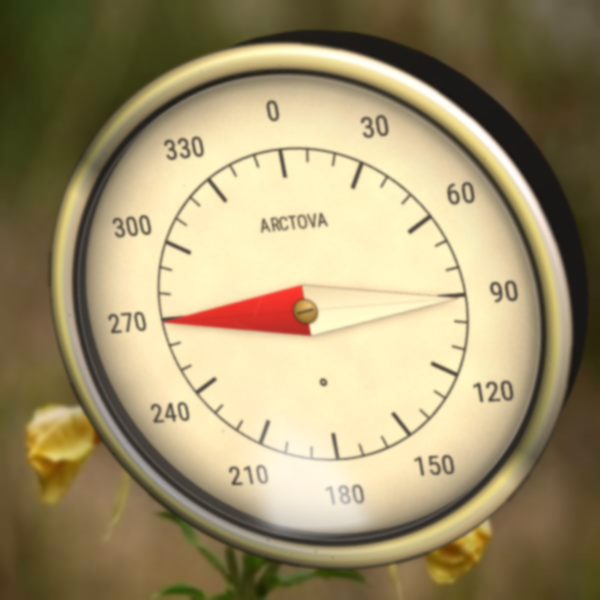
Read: {"value": 270, "unit": "°"}
